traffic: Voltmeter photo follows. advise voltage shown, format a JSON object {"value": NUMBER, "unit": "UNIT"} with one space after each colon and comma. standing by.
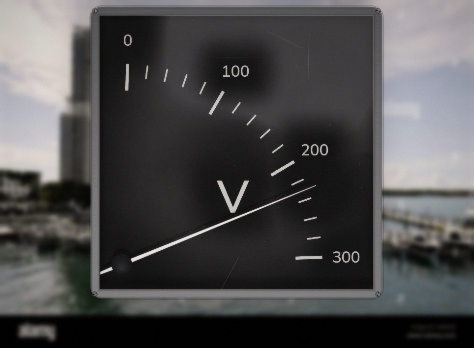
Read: {"value": 230, "unit": "V"}
